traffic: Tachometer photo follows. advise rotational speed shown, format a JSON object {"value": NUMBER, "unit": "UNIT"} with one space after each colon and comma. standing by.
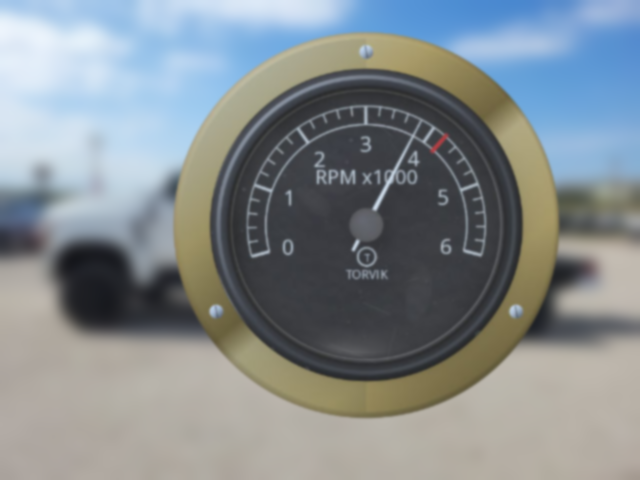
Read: {"value": 3800, "unit": "rpm"}
